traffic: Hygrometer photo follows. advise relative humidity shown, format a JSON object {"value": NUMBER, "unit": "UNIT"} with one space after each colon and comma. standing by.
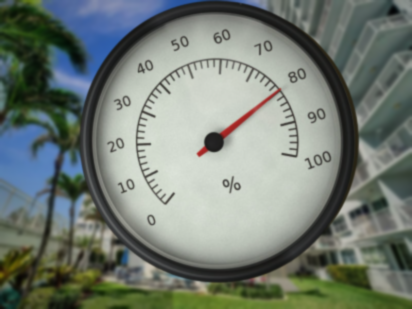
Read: {"value": 80, "unit": "%"}
